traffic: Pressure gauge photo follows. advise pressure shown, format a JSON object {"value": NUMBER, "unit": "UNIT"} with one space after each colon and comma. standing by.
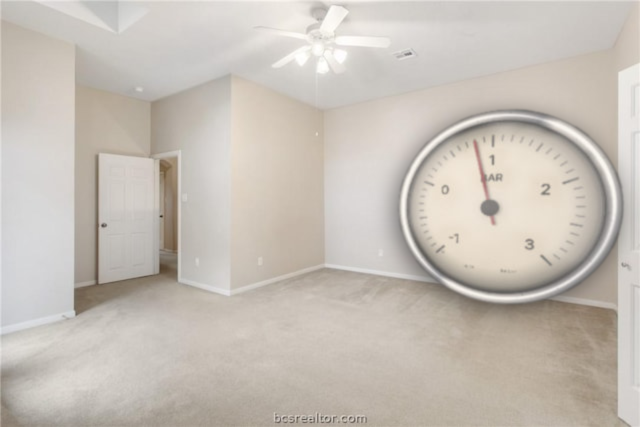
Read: {"value": 0.8, "unit": "bar"}
